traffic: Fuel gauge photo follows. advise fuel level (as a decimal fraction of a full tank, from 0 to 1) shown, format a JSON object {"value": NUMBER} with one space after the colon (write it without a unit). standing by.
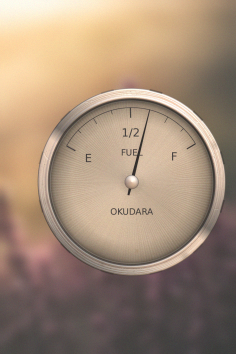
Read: {"value": 0.625}
